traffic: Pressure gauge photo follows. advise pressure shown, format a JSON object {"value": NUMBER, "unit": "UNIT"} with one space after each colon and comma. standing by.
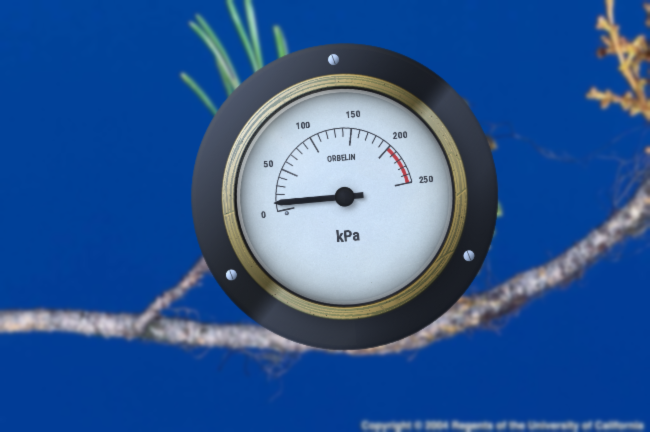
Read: {"value": 10, "unit": "kPa"}
